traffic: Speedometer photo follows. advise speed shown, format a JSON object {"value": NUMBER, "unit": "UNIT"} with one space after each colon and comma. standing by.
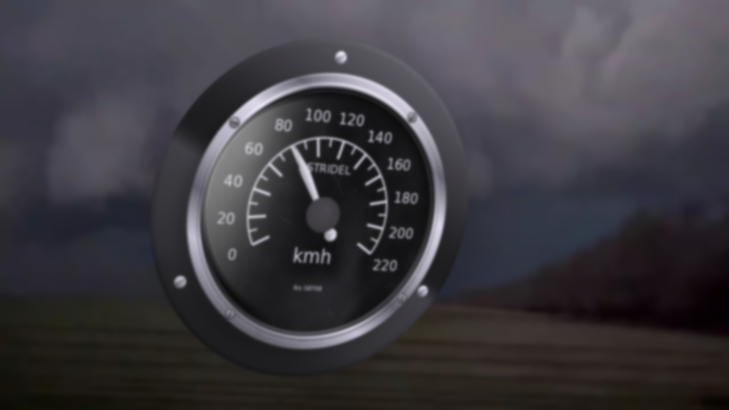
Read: {"value": 80, "unit": "km/h"}
